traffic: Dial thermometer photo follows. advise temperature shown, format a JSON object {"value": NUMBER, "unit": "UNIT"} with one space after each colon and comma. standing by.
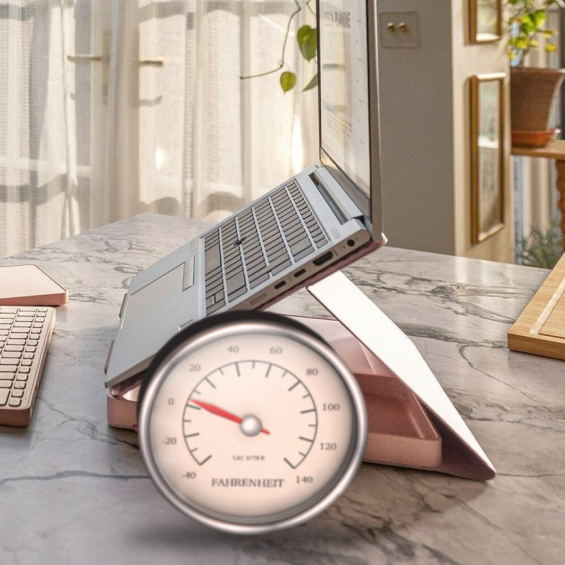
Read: {"value": 5, "unit": "°F"}
